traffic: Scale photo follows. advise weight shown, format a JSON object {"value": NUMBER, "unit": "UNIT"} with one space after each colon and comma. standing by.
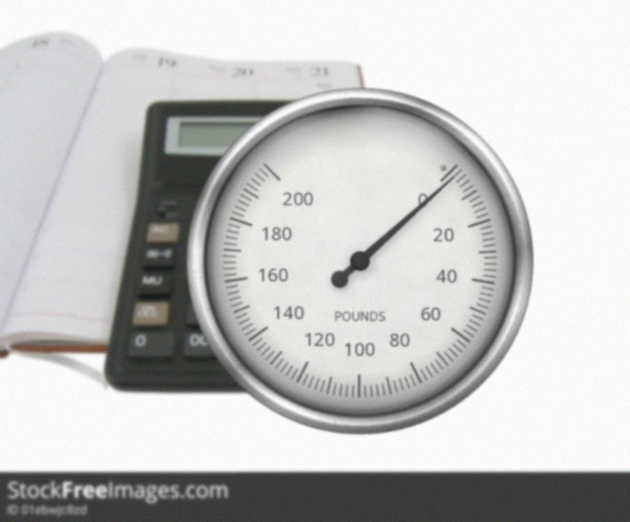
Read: {"value": 2, "unit": "lb"}
